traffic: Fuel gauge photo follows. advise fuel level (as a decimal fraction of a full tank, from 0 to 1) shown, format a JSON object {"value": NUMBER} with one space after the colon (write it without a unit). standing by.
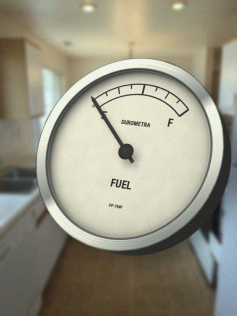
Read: {"value": 0}
